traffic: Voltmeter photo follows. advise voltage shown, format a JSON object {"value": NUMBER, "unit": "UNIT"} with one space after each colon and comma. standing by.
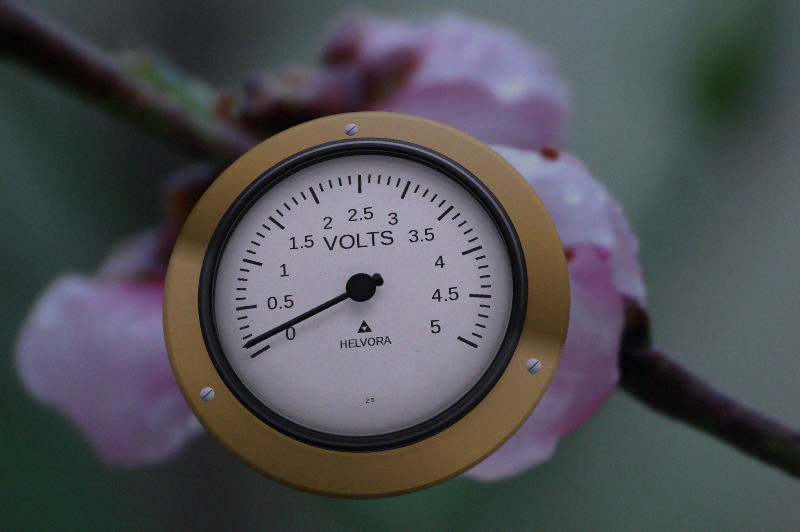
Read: {"value": 0.1, "unit": "V"}
